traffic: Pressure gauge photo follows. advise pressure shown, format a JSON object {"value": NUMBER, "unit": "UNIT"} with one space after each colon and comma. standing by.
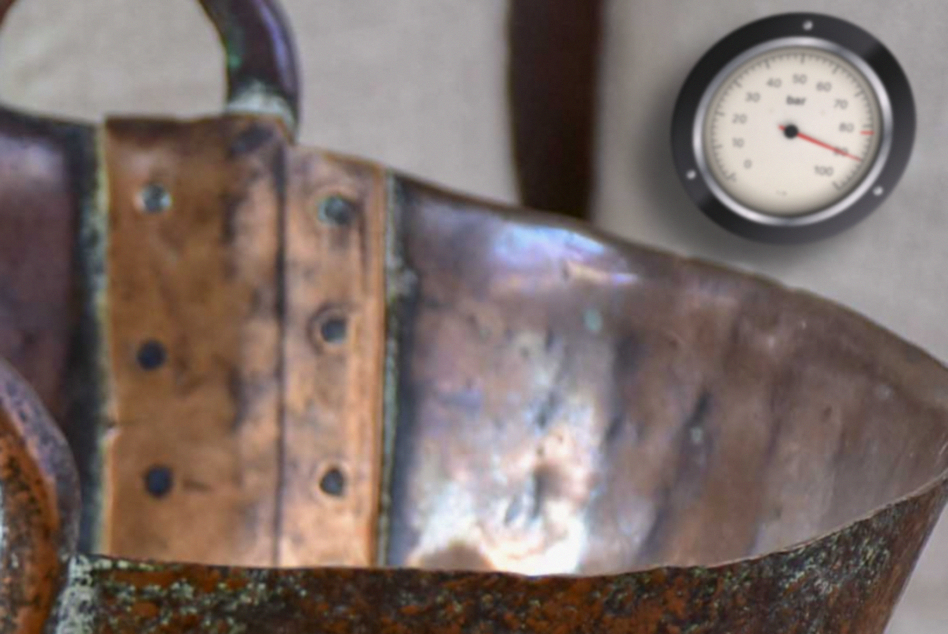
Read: {"value": 90, "unit": "bar"}
